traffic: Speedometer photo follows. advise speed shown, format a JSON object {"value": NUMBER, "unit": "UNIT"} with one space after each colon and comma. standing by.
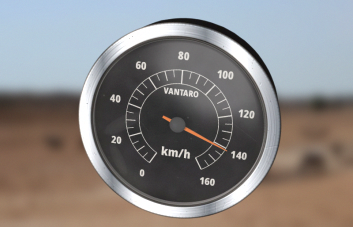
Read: {"value": 140, "unit": "km/h"}
